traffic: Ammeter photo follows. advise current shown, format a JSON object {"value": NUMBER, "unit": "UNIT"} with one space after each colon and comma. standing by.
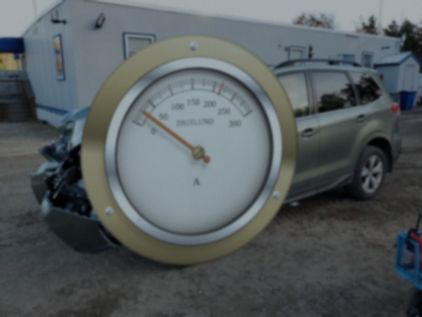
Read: {"value": 25, "unit": "A"}
